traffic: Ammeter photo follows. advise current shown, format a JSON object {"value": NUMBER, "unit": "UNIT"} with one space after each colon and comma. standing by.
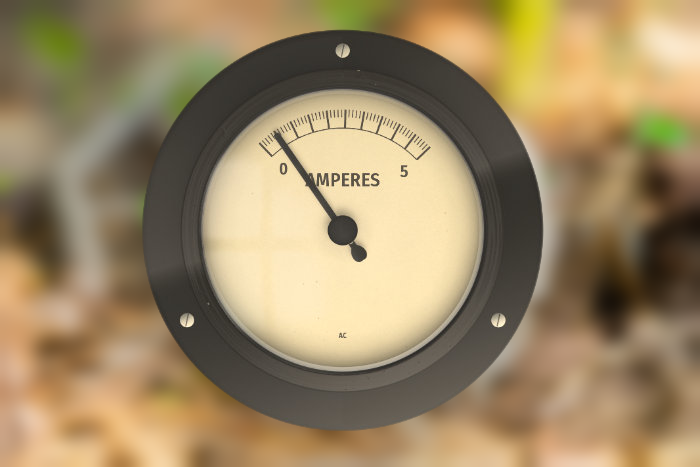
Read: {"value": 0.5, "unit": "A"}
